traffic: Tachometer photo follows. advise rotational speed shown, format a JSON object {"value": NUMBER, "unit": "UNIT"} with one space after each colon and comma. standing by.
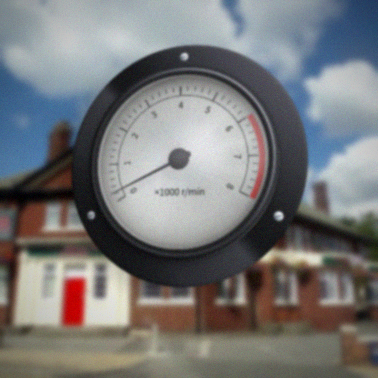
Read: {"value": 200, "unit": "rpm"}
